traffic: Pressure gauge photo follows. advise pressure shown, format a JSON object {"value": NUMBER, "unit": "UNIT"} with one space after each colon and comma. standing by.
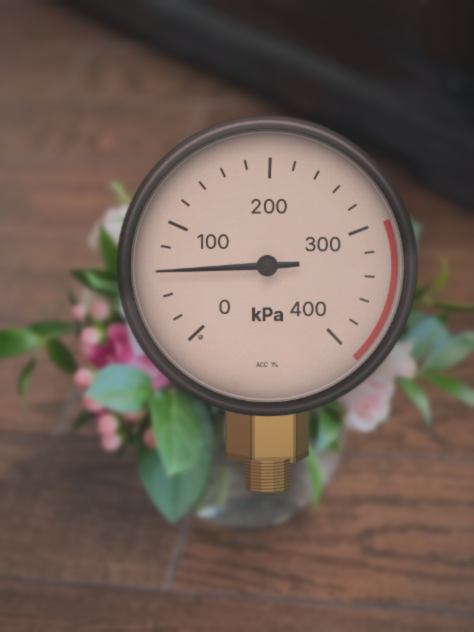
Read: {"value": 60, "unit": "kPa"}
